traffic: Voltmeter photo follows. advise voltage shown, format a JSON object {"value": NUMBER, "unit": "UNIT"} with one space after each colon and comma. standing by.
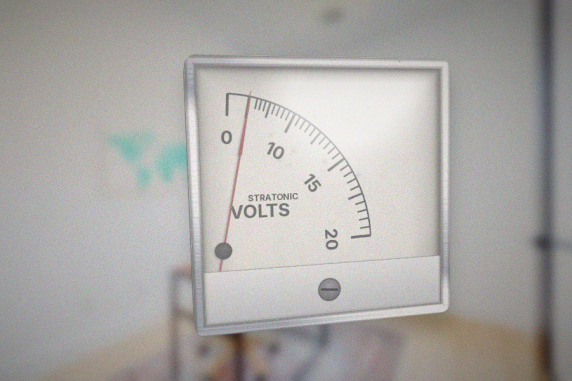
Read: {"value": 5, "unit": "V"}
